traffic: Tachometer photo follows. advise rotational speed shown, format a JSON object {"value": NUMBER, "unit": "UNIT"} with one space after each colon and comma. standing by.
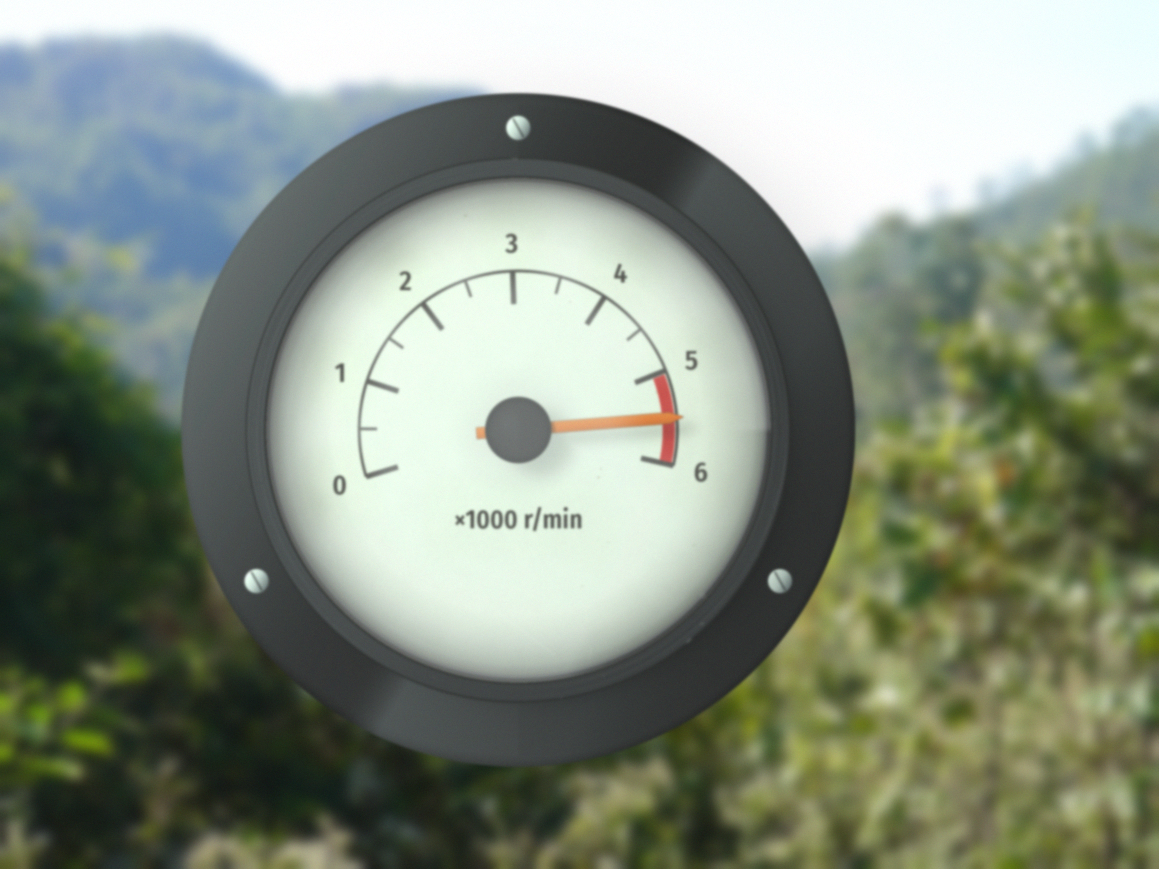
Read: {"value": 5500, "unit": "rpm"}
